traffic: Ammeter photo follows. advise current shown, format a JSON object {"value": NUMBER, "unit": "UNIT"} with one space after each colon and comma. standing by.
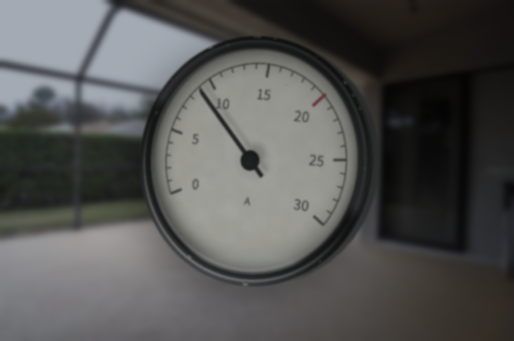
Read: {"value": 9, "unit": "A"}
